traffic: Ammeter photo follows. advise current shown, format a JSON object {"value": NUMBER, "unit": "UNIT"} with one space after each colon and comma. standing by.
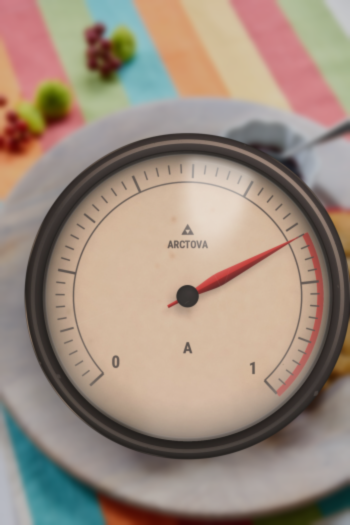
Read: {"value": 0.72, "unit": "A"}
